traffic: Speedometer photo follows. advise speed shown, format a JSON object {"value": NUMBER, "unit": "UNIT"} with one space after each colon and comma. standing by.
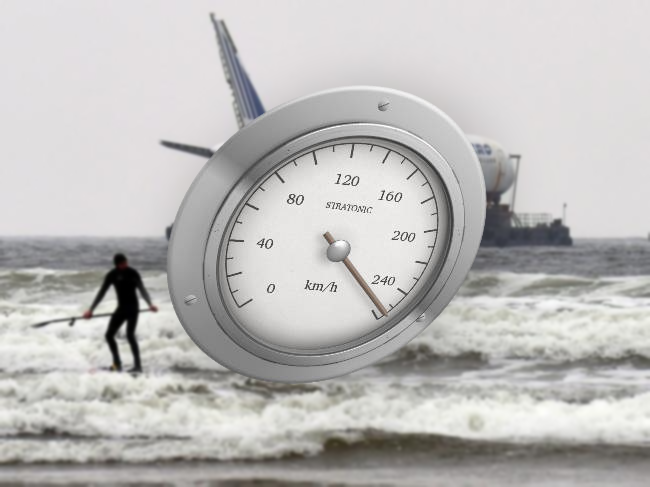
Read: {"value": 255, "unit": "km/h"}
